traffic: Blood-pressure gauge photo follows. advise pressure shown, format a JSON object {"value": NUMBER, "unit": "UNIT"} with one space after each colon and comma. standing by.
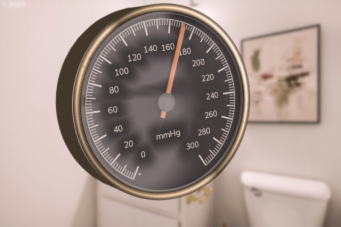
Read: {"value": 170, "unit": "mmHg"}
